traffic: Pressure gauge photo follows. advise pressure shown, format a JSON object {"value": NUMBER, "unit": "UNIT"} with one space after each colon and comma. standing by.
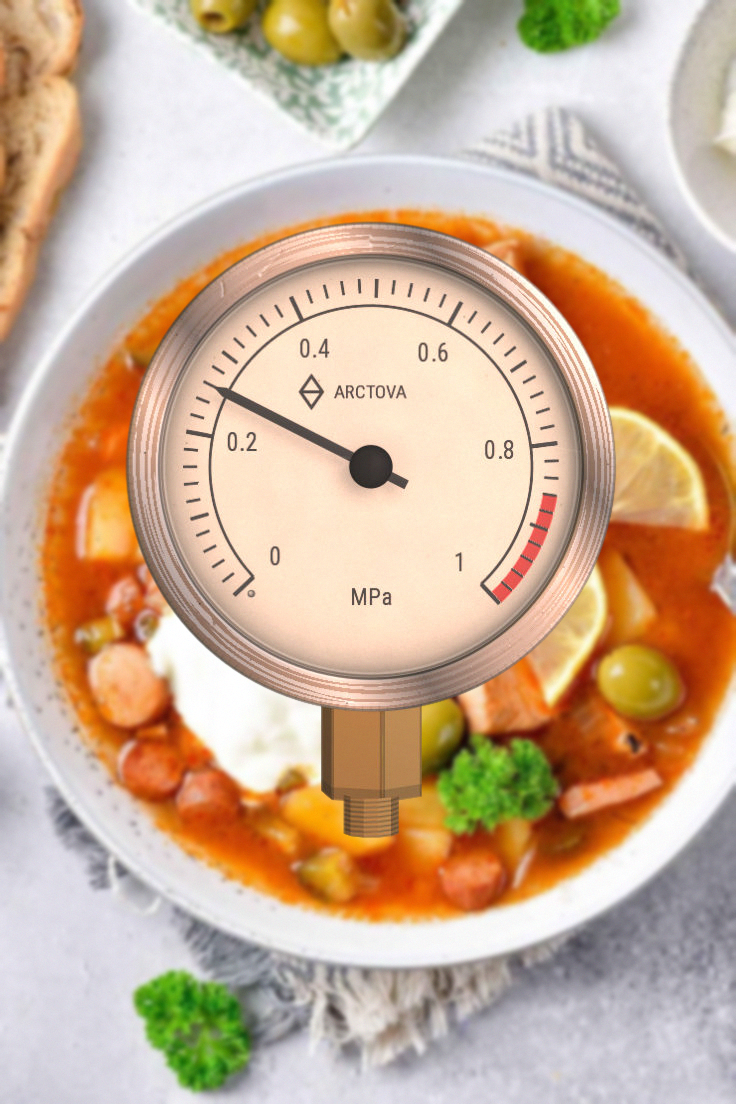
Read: {"value": 0.26, "unit": "MPa"}
